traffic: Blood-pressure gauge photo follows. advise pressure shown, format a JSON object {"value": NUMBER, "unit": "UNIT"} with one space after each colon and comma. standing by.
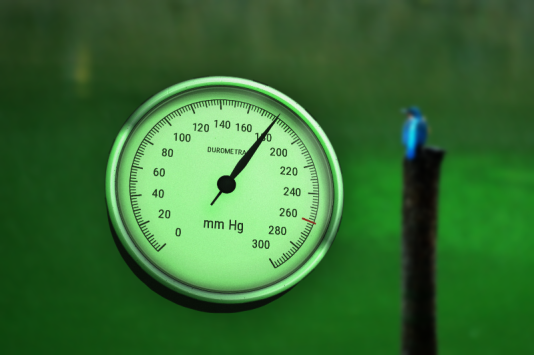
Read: {"value": 180, "unit": "mmHg"}
